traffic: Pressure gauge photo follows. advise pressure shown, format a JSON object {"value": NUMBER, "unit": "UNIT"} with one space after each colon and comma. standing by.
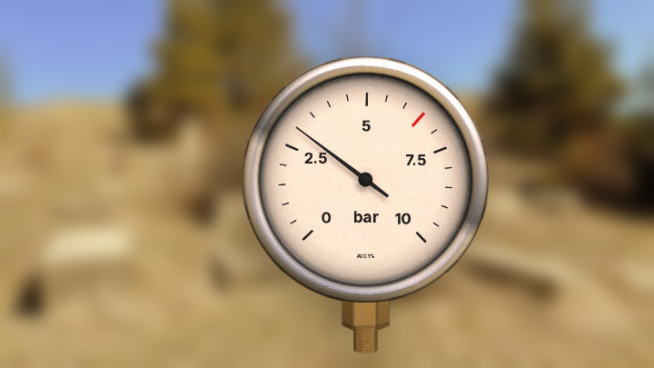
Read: {"value": 3, "unit": "bar"}
